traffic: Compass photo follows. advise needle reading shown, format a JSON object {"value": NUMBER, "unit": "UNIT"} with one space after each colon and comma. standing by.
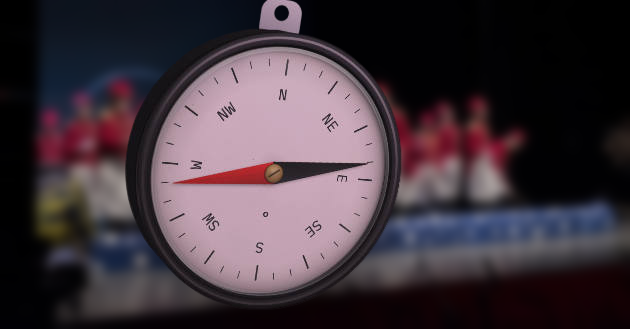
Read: {"value": 260, "unit": "°"}
